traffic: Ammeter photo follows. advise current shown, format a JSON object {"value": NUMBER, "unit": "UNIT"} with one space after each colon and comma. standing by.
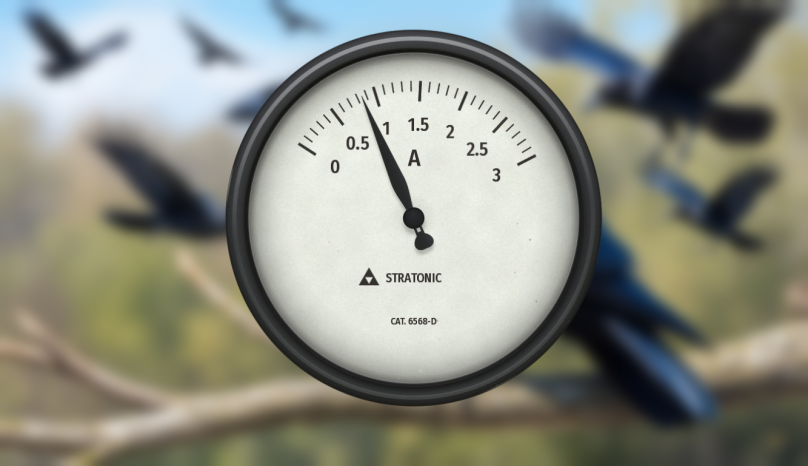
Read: {"value": 0.85, "unit": "A"}
